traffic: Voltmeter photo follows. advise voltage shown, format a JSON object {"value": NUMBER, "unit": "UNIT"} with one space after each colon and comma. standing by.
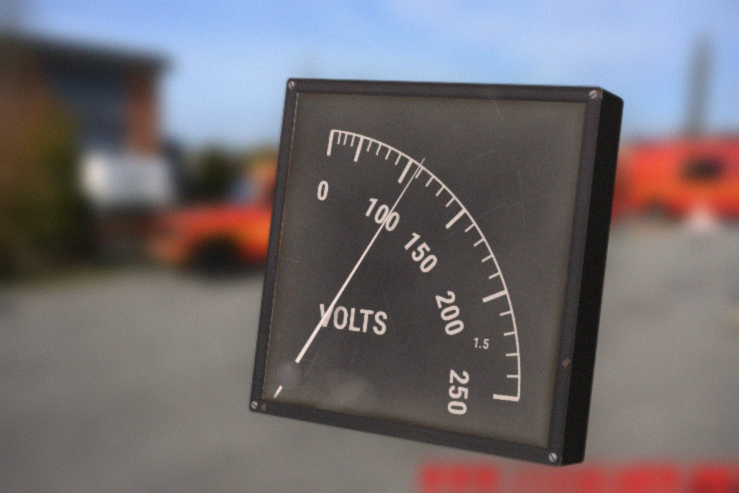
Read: {"value": 110, "unit": "V"}
